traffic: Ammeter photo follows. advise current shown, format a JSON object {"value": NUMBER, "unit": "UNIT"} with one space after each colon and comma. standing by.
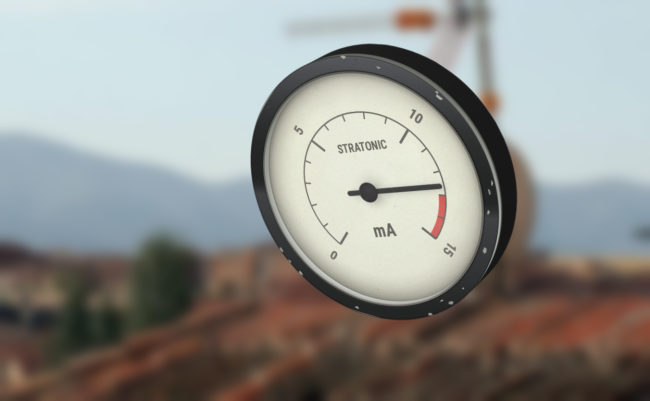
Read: {"value": 12.5, "unit": "mA"}
